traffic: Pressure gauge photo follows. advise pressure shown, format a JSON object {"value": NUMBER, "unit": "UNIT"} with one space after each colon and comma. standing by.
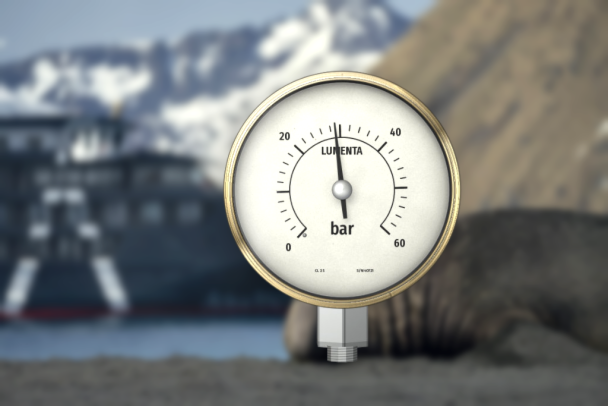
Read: {"value": 29, "unit": "bar"}
